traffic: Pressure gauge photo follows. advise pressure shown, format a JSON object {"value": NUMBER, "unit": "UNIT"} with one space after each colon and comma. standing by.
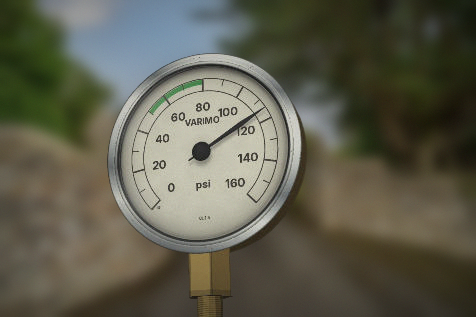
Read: {"value": 115, "unit": "psi"}
